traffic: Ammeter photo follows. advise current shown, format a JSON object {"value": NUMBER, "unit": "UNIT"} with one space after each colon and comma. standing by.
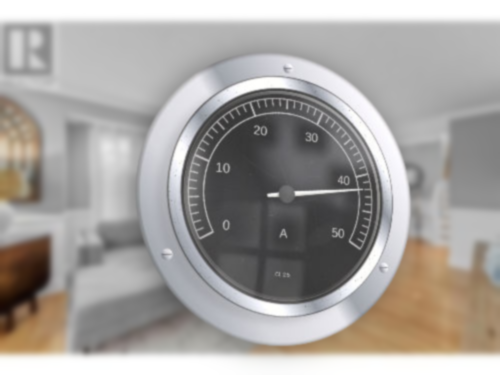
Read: {"value": 42, "unit": "A"}
